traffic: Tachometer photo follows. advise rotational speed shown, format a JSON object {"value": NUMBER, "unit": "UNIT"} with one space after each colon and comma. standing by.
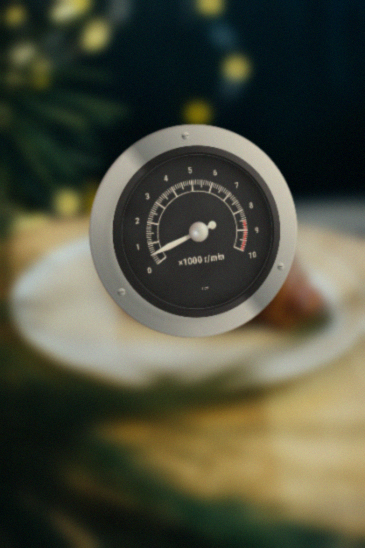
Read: {"value": 500, "unit": "rpm"}
